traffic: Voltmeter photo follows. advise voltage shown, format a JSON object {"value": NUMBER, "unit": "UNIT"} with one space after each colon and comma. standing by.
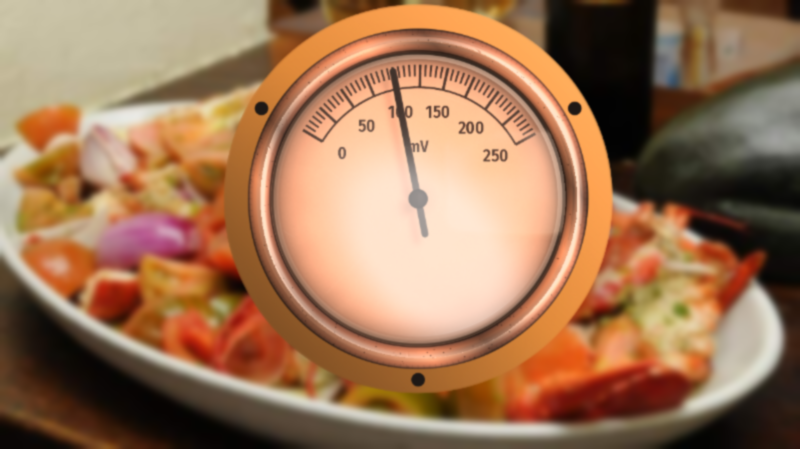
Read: {"value": 100, "unit": "mV"}
